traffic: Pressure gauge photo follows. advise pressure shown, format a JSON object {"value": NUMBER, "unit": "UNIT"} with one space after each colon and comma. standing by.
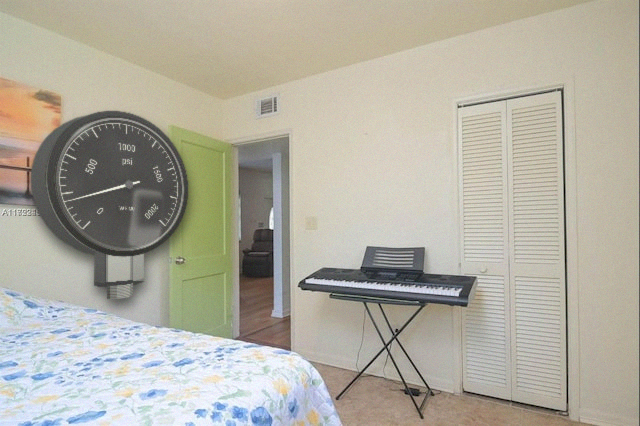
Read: {"value": 200, "unit": "psi"}
